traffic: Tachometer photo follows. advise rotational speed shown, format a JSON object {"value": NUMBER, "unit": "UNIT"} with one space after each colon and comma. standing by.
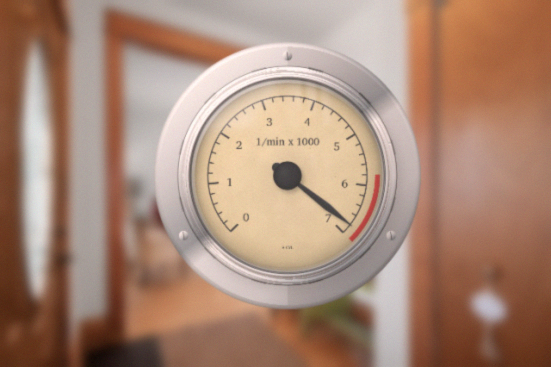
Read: {"value": 6800, "unit": "rpm"}
